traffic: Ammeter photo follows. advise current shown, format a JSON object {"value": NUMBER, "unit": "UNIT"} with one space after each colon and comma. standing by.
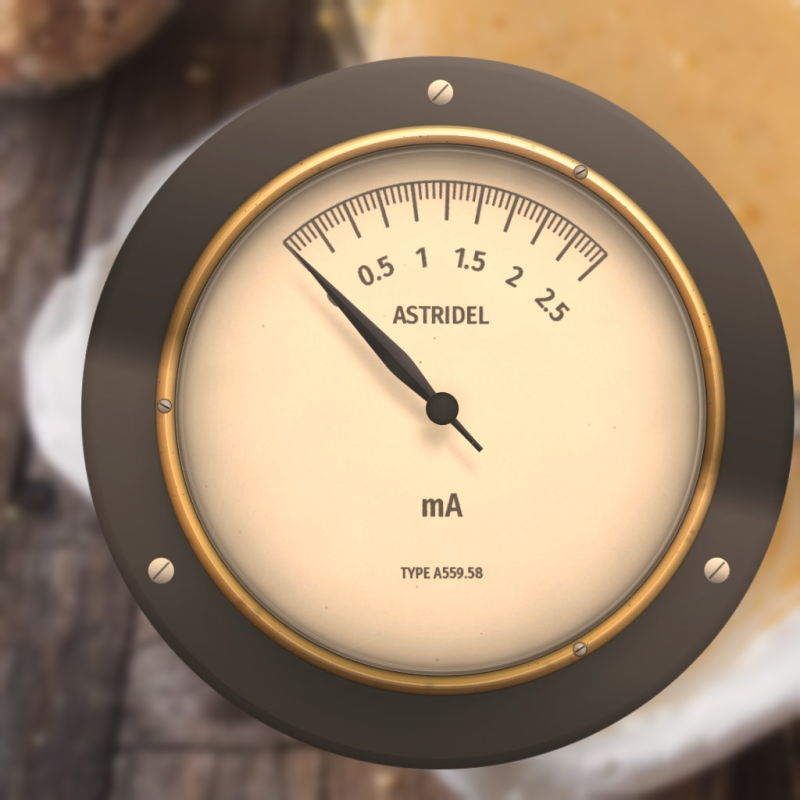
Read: {"value": 0, "unit": "mA"}
